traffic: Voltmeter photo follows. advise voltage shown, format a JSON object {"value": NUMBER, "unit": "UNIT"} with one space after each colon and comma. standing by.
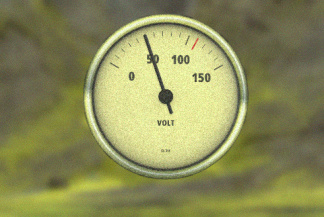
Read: {"value": 50, "unit": "V"}
